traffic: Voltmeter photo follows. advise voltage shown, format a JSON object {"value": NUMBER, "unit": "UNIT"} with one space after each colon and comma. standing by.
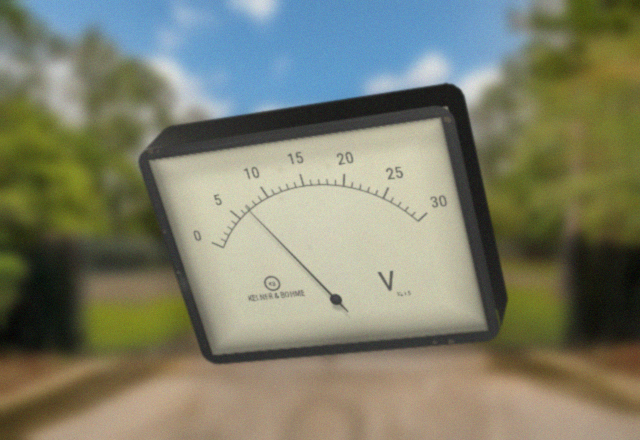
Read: {"value": 7, "unit": "V"}
